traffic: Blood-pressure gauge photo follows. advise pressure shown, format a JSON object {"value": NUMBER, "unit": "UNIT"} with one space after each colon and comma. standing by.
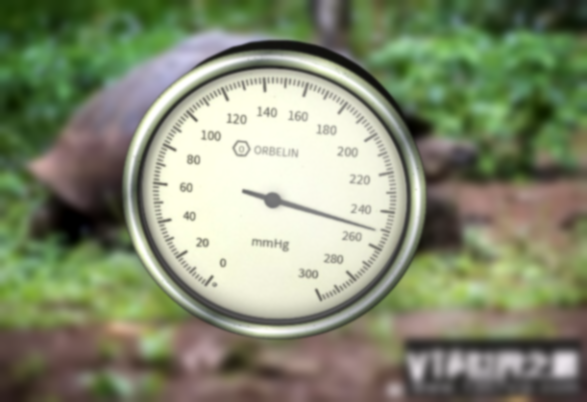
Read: {"value": 250, "unit": "mmHg"}
